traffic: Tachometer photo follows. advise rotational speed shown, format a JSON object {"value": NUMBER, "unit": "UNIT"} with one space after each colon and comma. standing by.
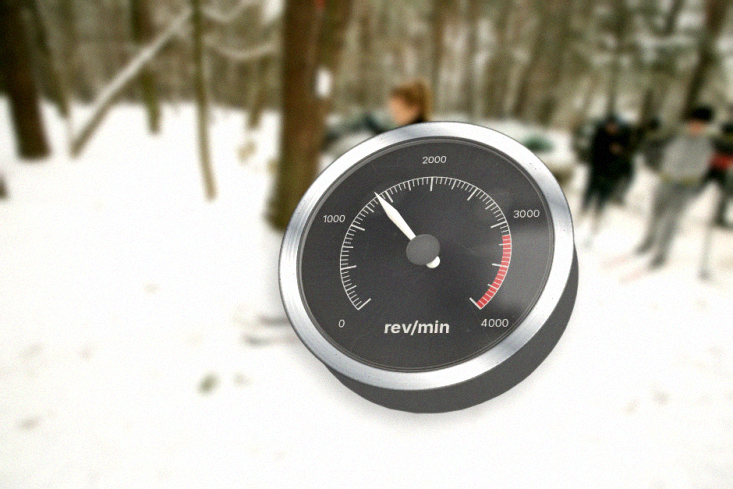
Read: {"value": 1400, "unit": "rpm"}
